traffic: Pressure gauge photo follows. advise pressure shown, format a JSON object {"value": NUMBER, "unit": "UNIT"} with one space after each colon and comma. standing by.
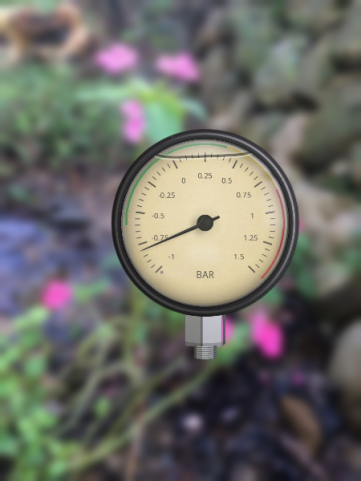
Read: {"value": -0.8, "unit": "bar"}
